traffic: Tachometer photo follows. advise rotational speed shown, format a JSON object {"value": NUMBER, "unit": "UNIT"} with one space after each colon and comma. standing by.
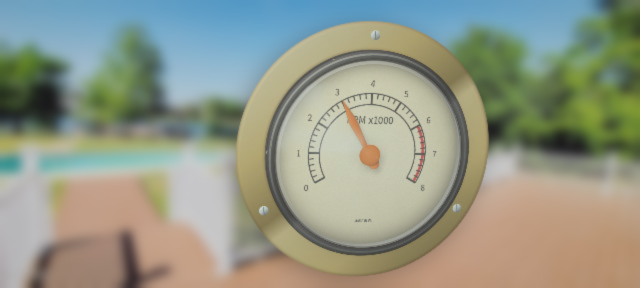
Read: {"value": 3000, "unit": "rpm"}
